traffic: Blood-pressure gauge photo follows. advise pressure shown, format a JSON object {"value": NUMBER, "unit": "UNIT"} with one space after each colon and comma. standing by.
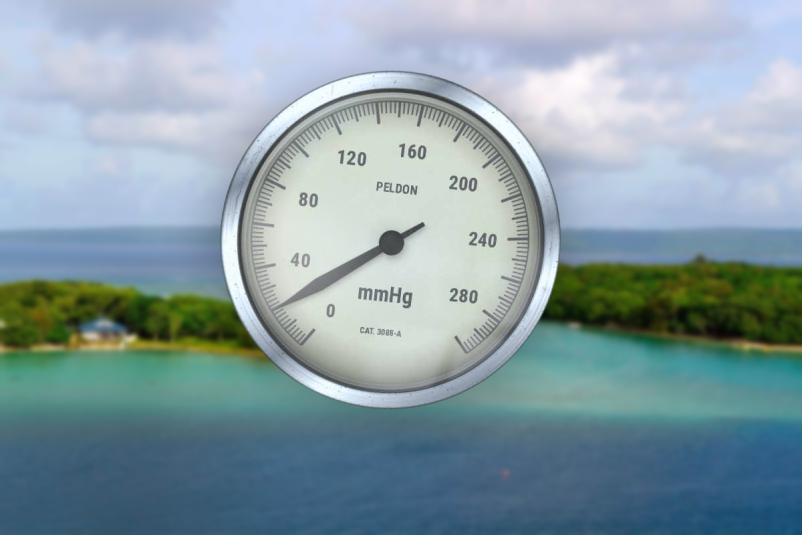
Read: {"value": 20, "unit": "mmHg"}
